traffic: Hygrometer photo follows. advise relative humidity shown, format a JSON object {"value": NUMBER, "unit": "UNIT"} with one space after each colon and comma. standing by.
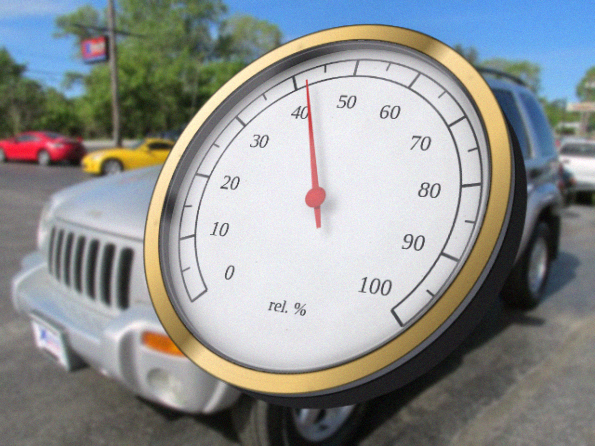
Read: {"value": 42.5, "unit": "%"}
